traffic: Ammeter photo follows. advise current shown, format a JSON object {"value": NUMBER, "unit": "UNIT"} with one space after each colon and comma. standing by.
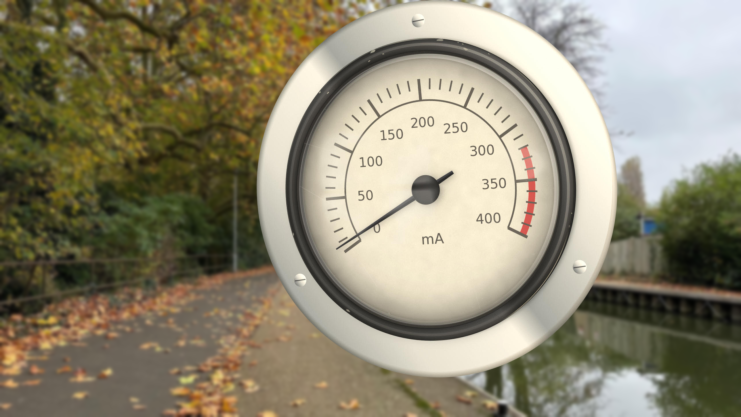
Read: {"value": 5, "unit": "mA"}
